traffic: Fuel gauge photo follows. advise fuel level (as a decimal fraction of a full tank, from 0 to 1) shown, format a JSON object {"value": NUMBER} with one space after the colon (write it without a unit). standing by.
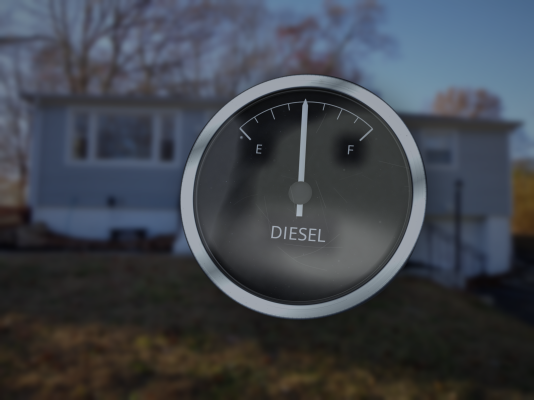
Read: {"value": 0.5}
